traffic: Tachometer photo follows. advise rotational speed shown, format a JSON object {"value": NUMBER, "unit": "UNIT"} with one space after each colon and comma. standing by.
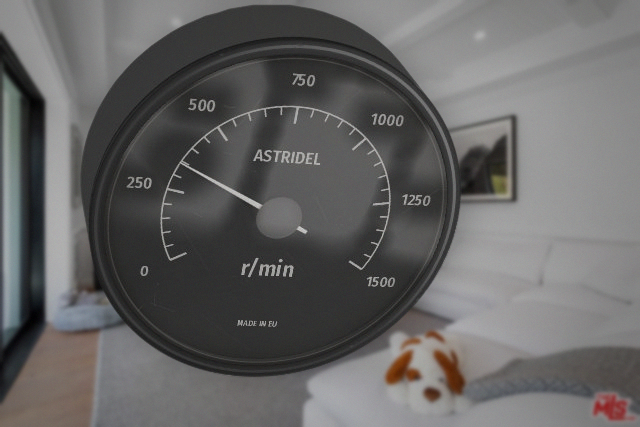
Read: {"value": 350, "unit": "rpm"}
